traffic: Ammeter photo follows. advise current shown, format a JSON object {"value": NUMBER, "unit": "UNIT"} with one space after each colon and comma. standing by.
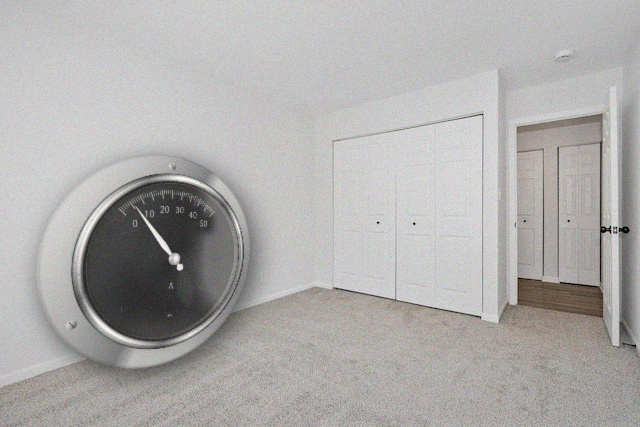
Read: {"value": 5, "unit": "A"}
